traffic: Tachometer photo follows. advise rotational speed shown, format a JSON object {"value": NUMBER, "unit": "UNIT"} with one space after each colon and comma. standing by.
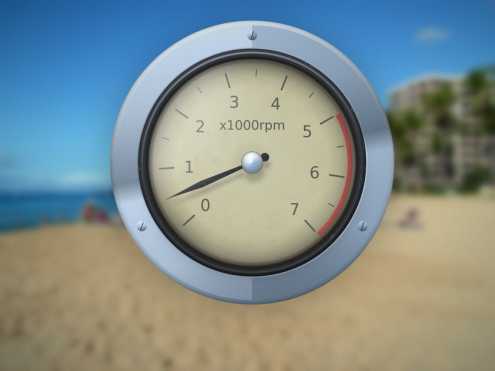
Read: {"value": 500, "unit": "rpm"}
